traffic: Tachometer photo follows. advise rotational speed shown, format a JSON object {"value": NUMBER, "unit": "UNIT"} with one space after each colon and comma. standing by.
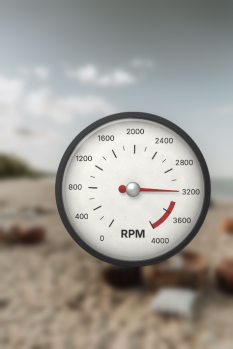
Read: {"value": 3200, "unit": "rpm"}
